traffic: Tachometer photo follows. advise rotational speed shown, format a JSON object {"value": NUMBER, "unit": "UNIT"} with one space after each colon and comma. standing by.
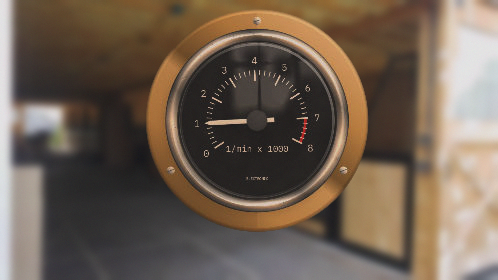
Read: {"value": 1000, "unit": "rpm"}
